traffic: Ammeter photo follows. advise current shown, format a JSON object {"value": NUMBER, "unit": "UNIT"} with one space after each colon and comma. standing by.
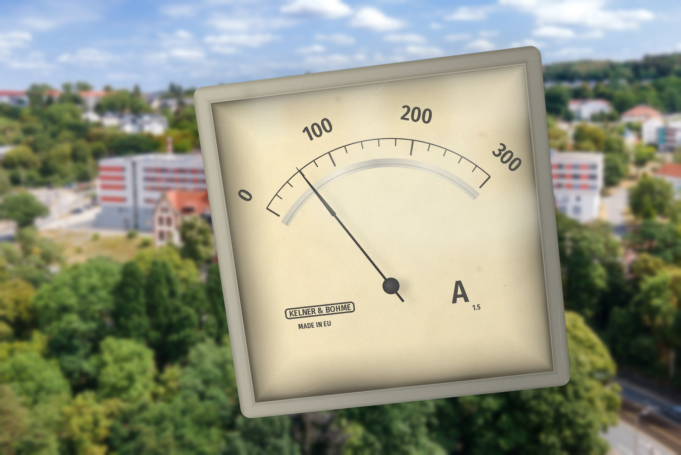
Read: {"value": 60, "unit": "A"}
